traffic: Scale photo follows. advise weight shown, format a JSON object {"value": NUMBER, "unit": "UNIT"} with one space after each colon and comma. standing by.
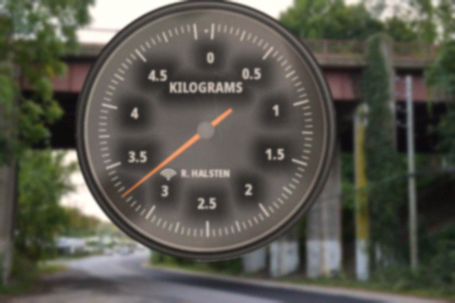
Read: {"value": 3.25, "unit": "kg"}
